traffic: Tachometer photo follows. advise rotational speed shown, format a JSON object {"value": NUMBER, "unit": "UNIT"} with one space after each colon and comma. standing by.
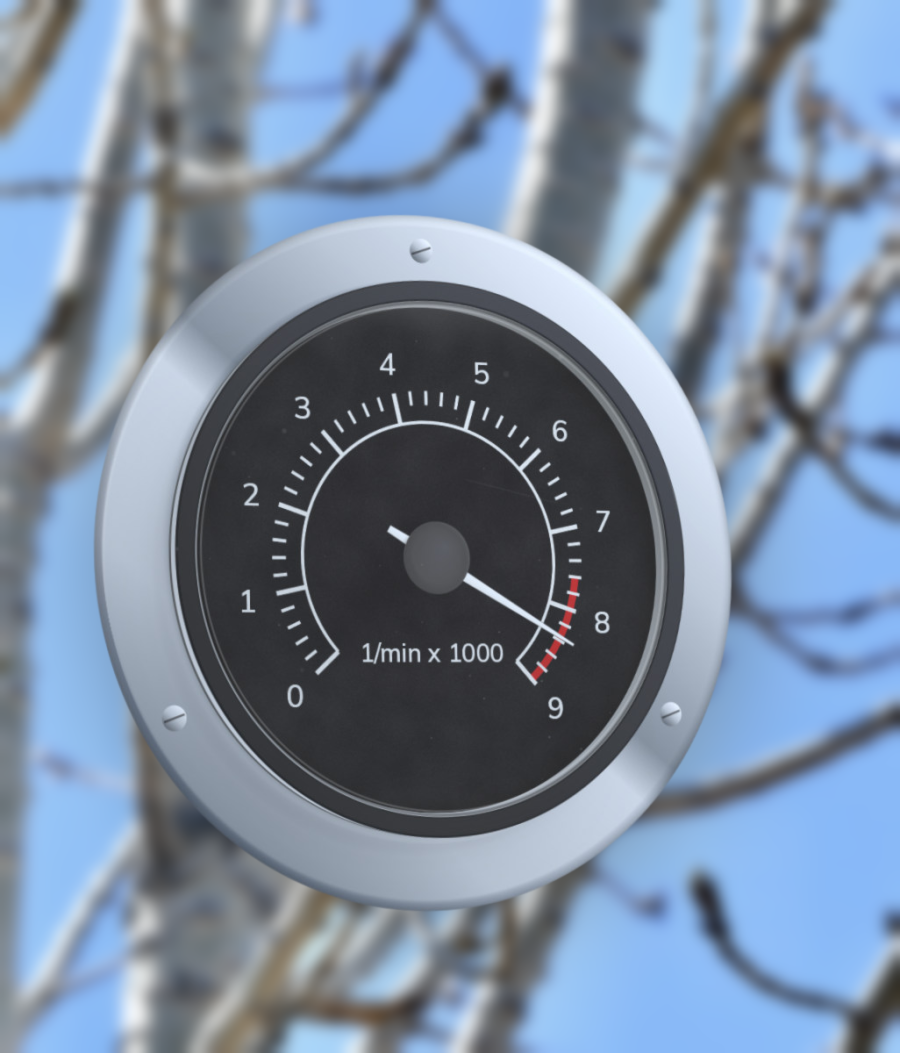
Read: {"value": 8400, "unit": "rpm"}
